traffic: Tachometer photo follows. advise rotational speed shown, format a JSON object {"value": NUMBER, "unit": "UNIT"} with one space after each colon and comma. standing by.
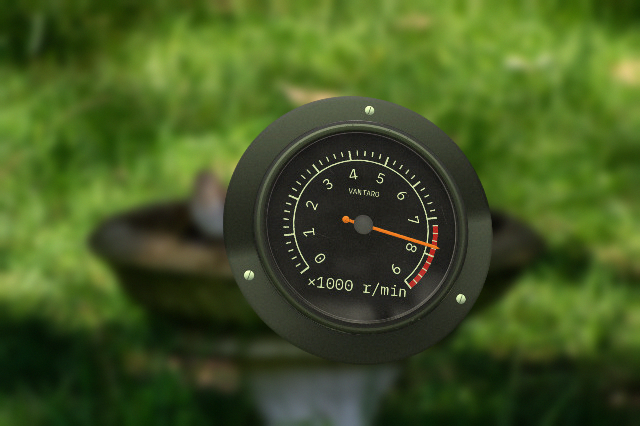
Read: {"value": 7800, "unit": "rpm"}
